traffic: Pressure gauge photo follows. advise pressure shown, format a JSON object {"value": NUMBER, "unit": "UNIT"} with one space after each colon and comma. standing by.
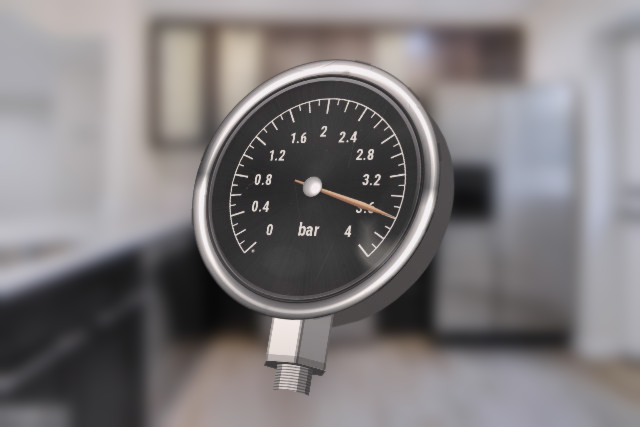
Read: {"value": 3.6, "unit": "bar"}
